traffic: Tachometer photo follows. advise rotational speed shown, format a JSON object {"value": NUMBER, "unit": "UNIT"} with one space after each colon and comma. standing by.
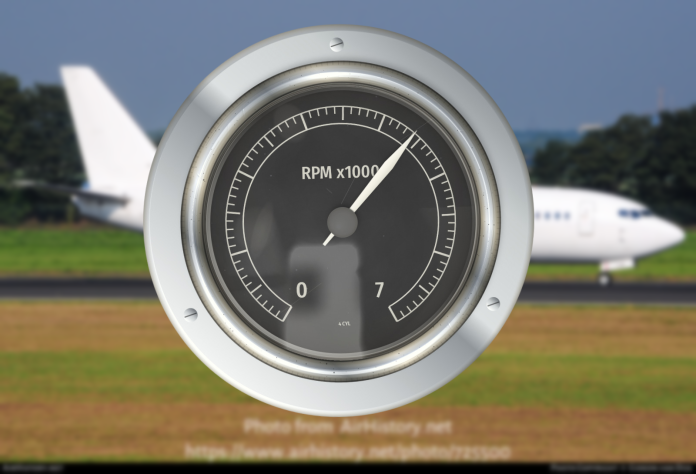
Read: {"value": 4400, "unit": "rpm"}
